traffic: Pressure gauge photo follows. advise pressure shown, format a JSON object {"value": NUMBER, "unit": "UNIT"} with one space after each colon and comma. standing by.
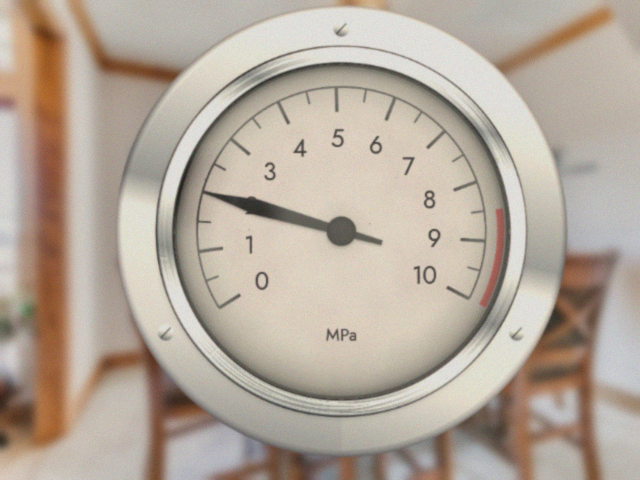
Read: {"value": 2, "unit": "MPa"}
